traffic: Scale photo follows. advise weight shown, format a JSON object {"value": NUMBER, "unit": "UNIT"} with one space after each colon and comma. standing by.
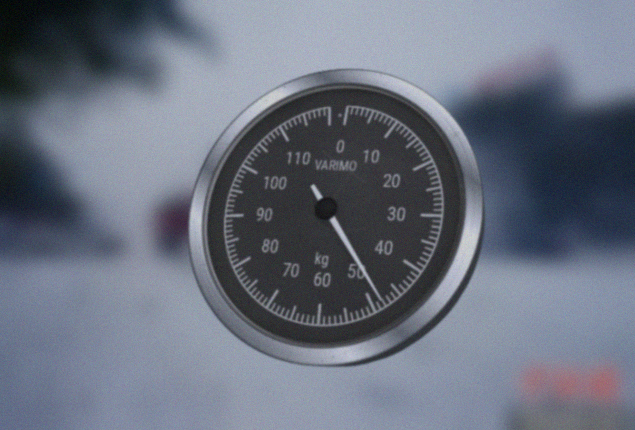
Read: {"value": 48, "unit": "kg"}
